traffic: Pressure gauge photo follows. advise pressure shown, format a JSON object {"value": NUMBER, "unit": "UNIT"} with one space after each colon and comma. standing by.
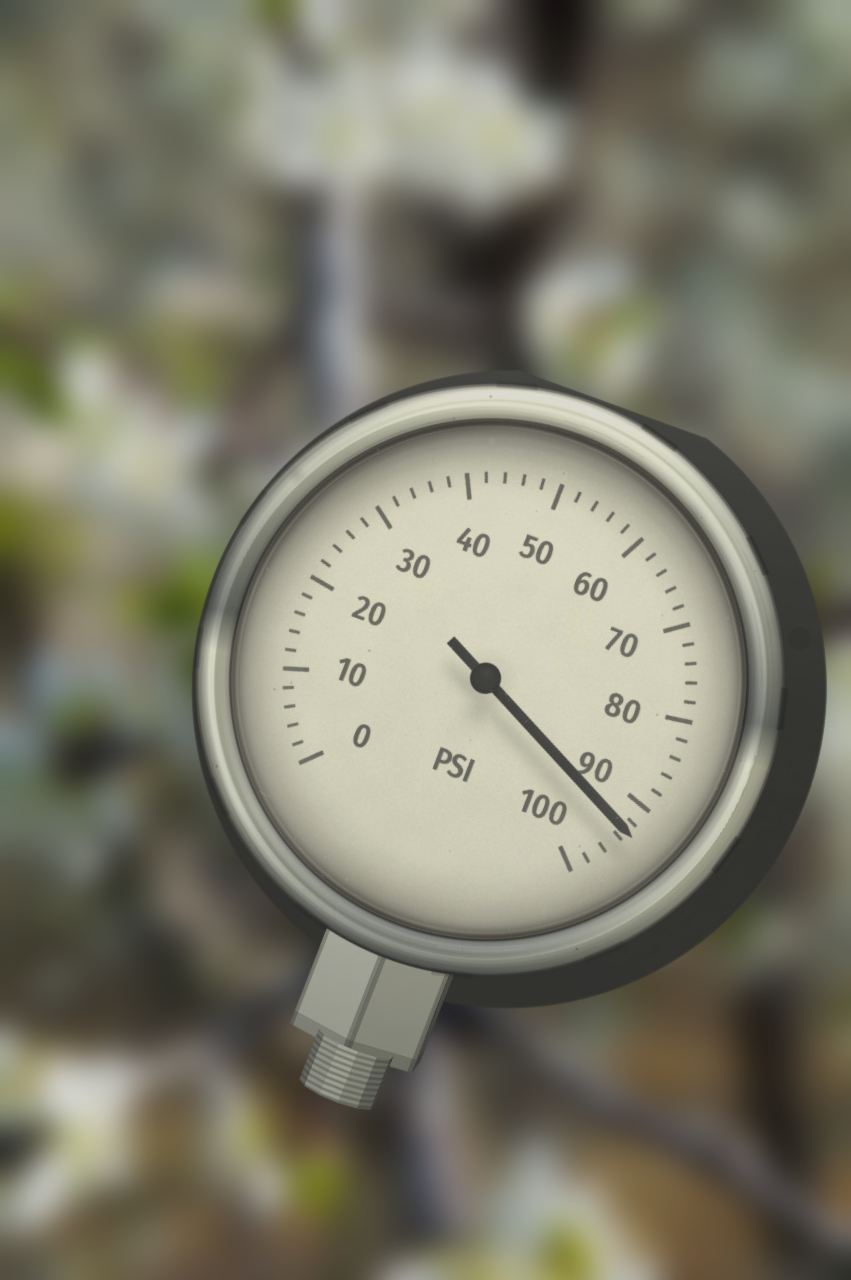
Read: {"value": 93, "unit": "psi"}
